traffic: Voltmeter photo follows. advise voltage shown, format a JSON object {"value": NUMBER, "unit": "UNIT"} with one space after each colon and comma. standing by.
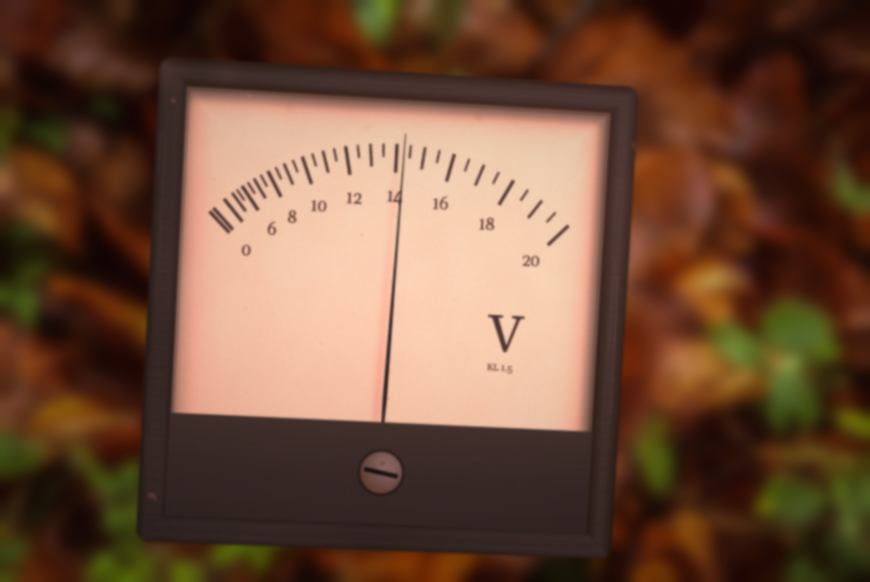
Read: {"value": 14.25, "unit": "V"}
